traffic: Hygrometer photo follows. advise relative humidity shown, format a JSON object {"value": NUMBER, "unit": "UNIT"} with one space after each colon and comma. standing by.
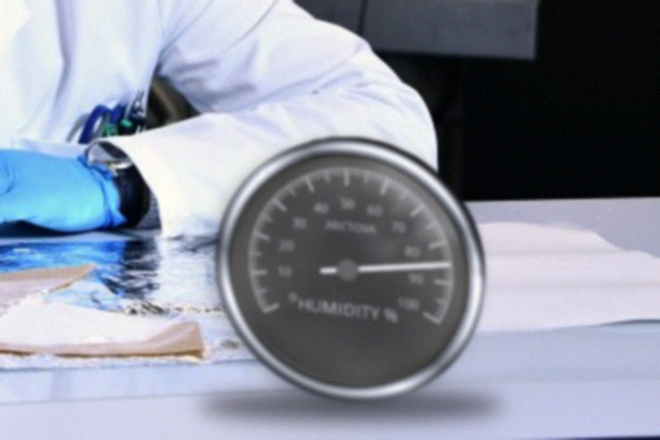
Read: {"value": 85, "unit": "%"}
